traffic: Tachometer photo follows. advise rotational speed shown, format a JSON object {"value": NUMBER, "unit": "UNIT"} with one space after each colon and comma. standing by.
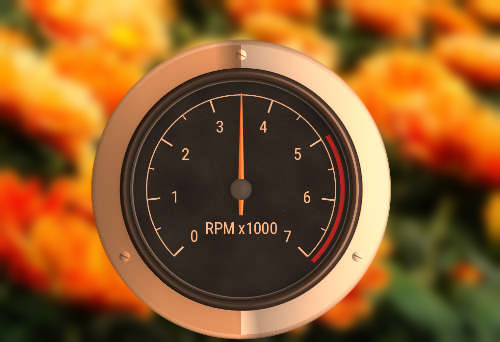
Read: {"value": 3500, "unit": "rpm"}
